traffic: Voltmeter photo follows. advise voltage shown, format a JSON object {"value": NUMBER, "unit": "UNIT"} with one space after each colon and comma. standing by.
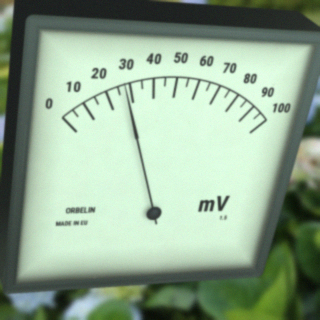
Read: {"value": 27.5, "unit": "mV"}
